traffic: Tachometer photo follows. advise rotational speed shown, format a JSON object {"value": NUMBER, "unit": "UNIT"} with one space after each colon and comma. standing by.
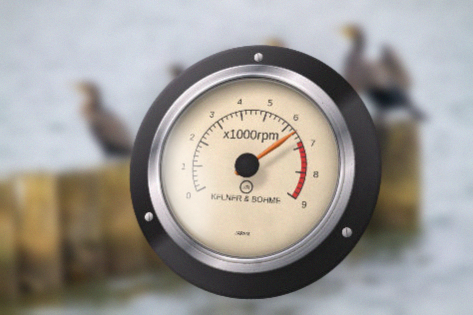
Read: {"value": 6400, "unit": "rpm"}
